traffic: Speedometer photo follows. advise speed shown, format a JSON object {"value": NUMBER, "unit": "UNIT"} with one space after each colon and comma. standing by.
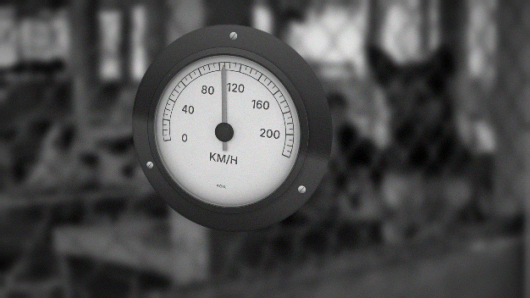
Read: {"value": 105, "unit": "km/h"}
